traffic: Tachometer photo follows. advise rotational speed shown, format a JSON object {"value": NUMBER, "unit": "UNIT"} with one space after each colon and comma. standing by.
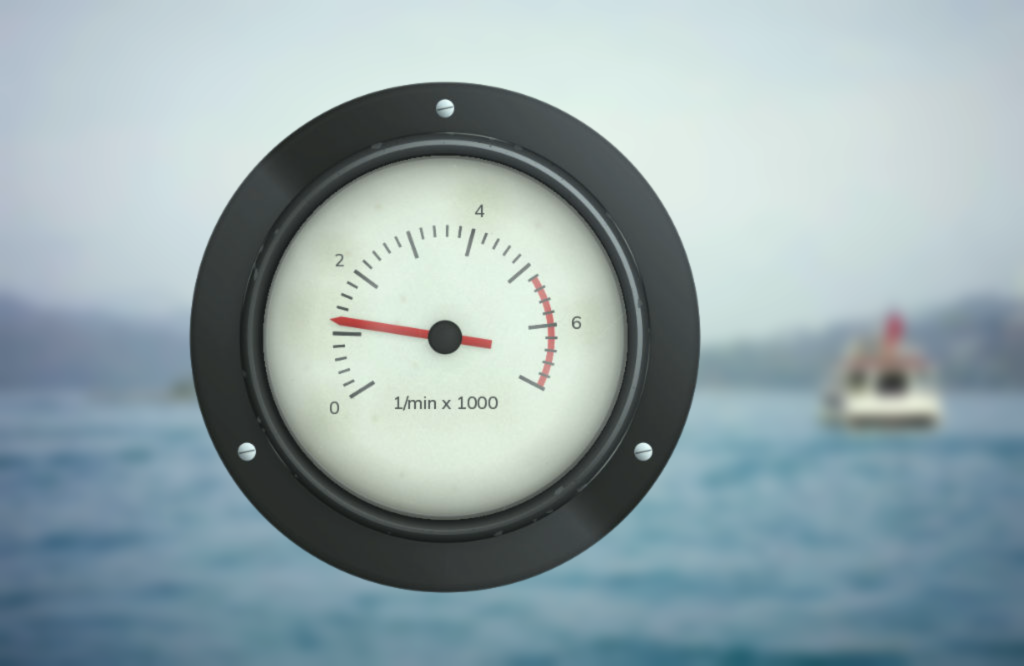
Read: {"value": 1200, "unit": "rpm"}
